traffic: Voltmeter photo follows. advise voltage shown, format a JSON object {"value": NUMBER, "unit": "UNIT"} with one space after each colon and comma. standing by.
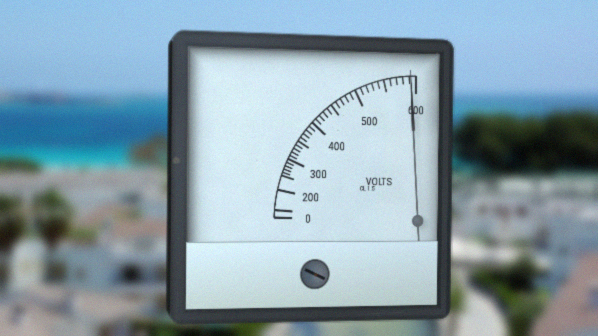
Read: {"value": 590, "unit": "V"}
